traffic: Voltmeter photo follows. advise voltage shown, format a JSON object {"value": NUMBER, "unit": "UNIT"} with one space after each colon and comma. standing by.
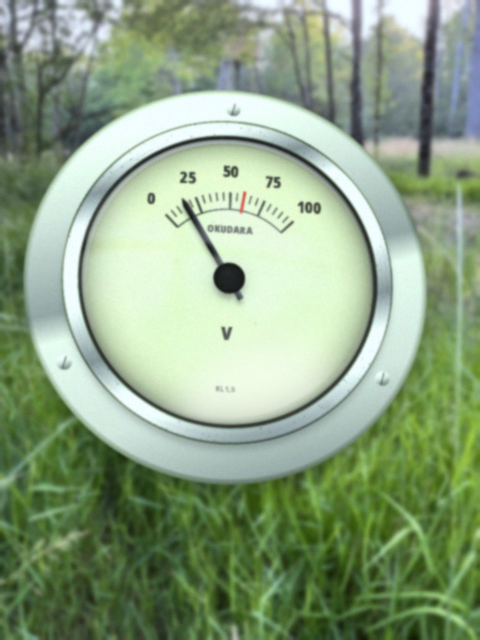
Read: {"value": 15, "unit": "V"}
